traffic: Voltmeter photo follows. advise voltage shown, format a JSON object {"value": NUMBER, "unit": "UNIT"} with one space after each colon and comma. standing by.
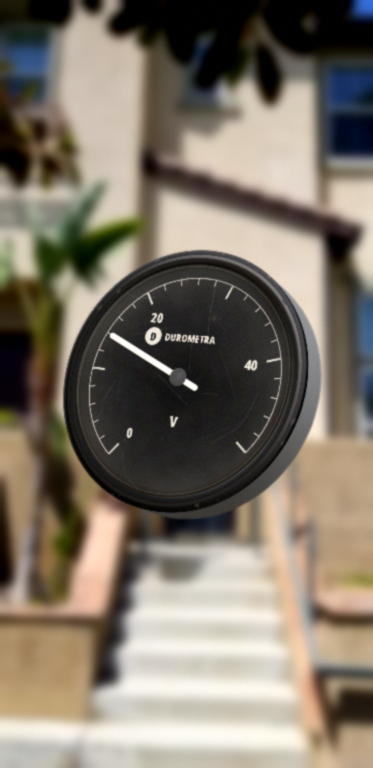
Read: {"value": 14, "unit": "V"}
